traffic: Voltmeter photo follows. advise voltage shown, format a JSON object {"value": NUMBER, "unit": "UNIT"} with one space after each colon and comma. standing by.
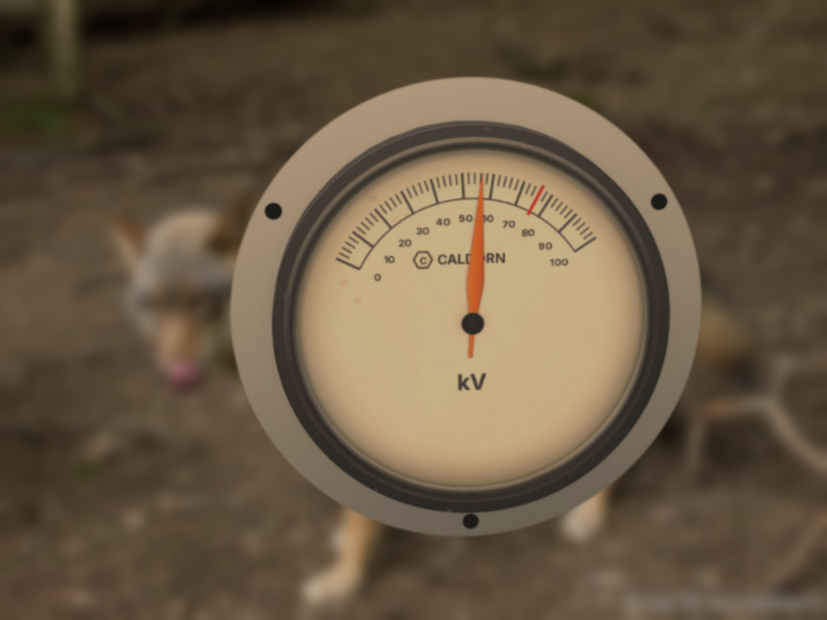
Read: {"value": 56, "unit": "kV"}
